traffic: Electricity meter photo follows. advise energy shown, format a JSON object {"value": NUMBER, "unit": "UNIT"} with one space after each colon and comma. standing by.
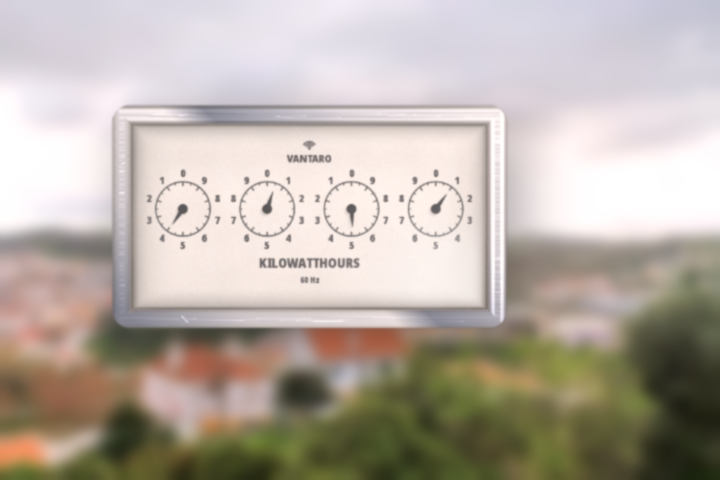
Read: {"value": 4051, "unit": "kWh"}
